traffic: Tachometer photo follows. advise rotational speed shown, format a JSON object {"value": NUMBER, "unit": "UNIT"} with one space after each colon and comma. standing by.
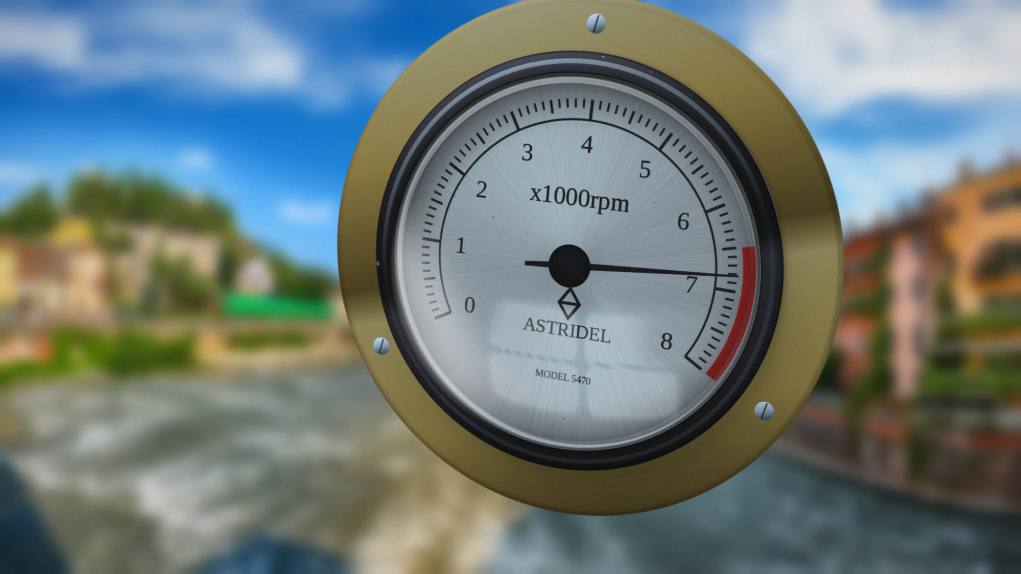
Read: {"value": 6800, "unit": "rpm"}
